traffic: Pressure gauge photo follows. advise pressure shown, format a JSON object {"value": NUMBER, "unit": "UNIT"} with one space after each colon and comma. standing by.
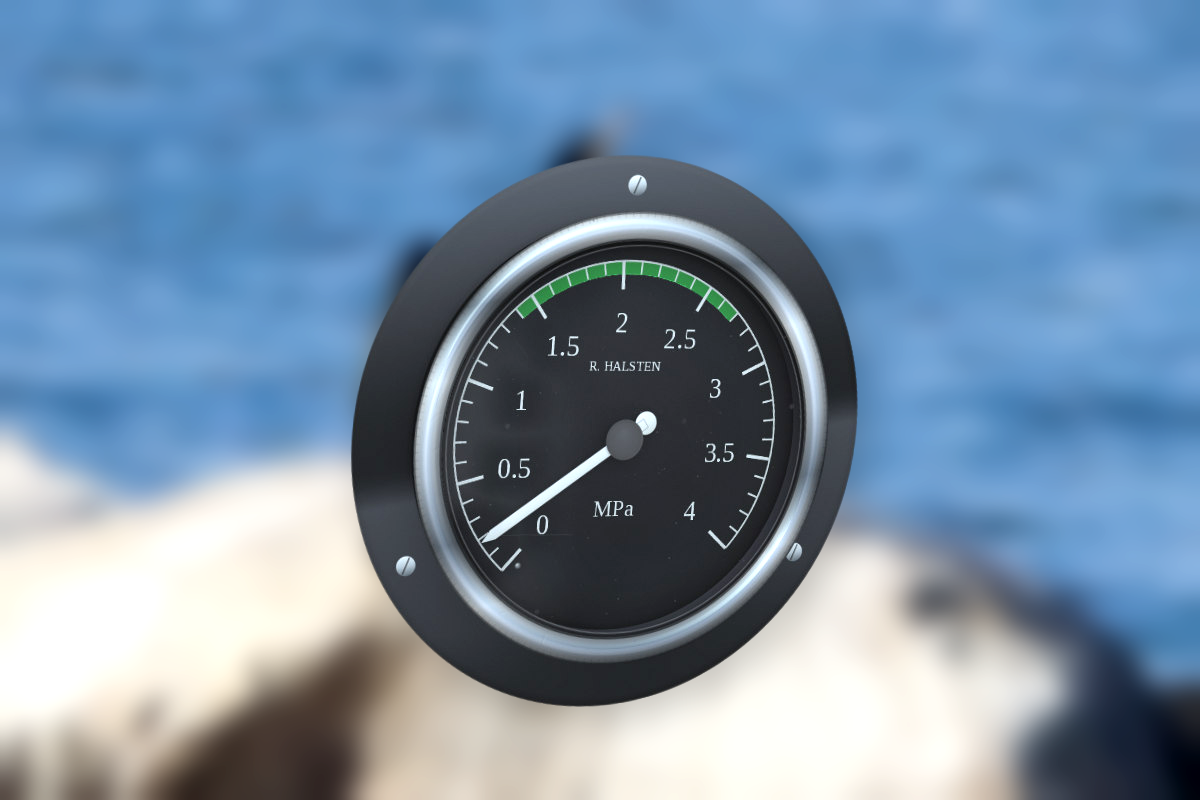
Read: {"value": 0.2, "unit": "MPa"}
